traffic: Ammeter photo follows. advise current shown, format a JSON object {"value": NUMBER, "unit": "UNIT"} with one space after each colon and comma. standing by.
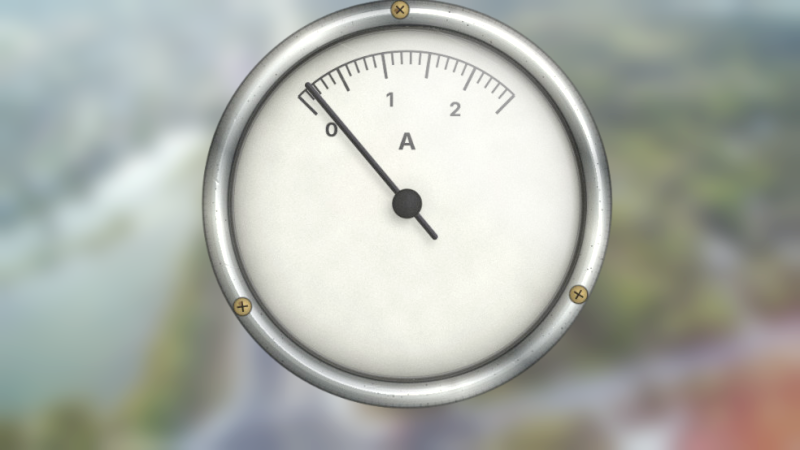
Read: {"value": 0.15, "unit": "A"}
